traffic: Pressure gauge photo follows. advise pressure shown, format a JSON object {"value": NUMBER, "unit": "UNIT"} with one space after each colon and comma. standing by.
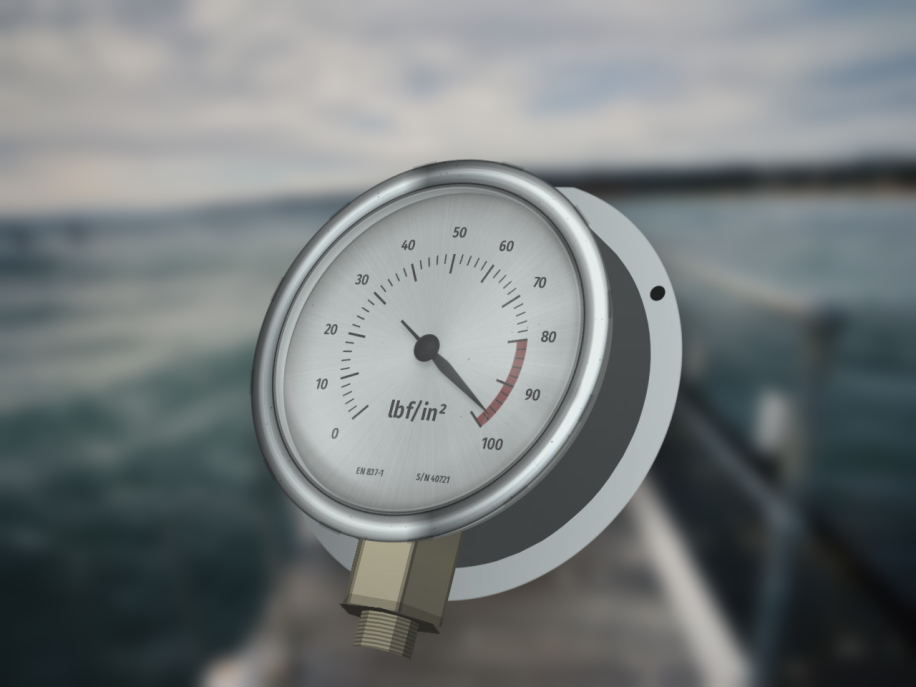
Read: {"value": 97, "unit": "psi"}
